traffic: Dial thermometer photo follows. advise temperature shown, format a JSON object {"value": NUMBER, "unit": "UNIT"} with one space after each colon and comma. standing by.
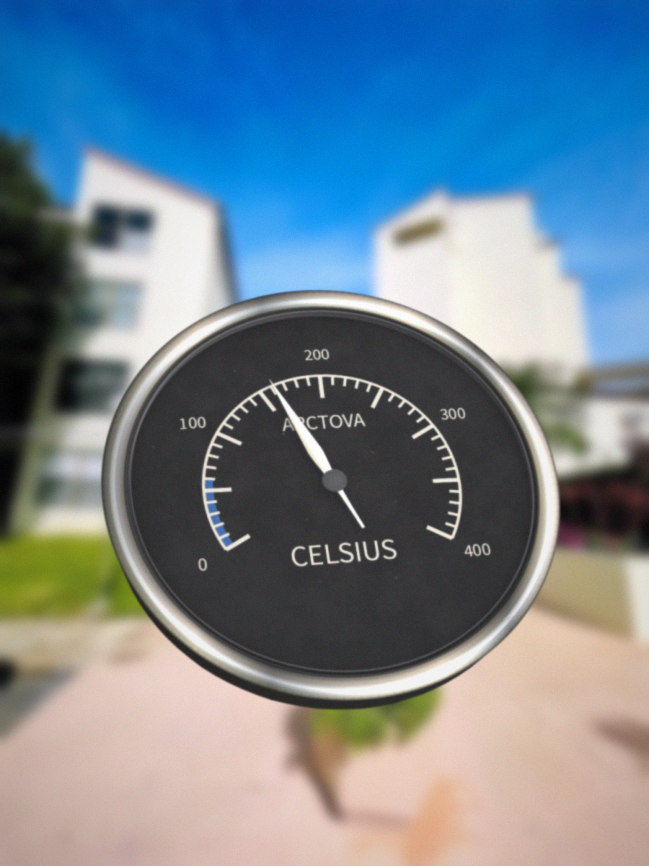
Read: {"value": 160, "unit": "°C"}
